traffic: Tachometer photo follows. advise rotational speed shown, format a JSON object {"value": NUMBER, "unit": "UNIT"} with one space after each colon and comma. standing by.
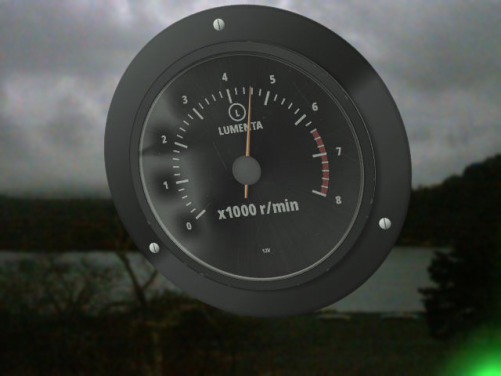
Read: {"value": 4600, "unit": "rpm"}
